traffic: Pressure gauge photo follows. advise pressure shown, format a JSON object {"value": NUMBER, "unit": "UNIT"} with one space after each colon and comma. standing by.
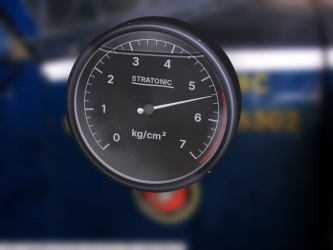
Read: {"value": 5.4, "unit": "kg/cm²"}
